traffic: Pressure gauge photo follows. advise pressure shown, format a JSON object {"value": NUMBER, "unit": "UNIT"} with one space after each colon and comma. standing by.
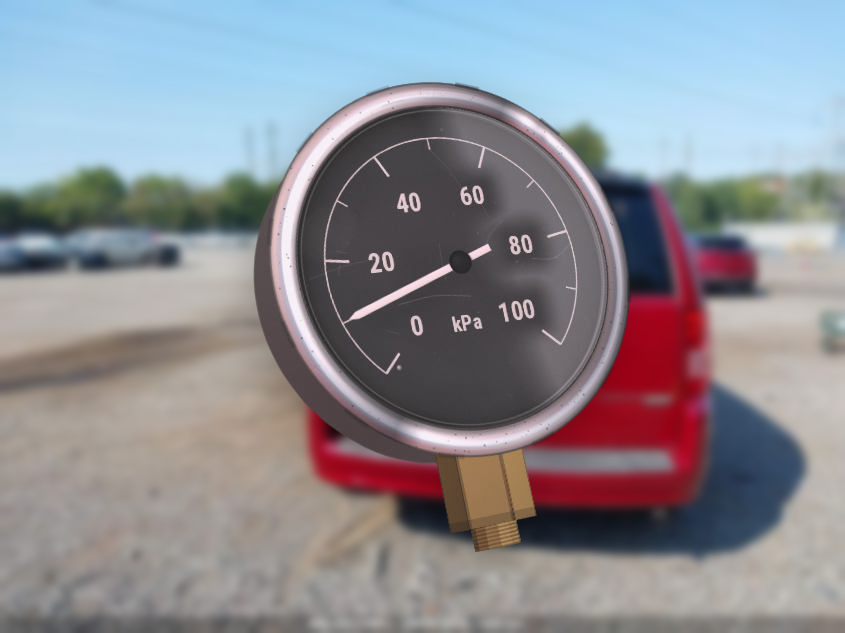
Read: {"value": 10, "unit": "kPa"}
